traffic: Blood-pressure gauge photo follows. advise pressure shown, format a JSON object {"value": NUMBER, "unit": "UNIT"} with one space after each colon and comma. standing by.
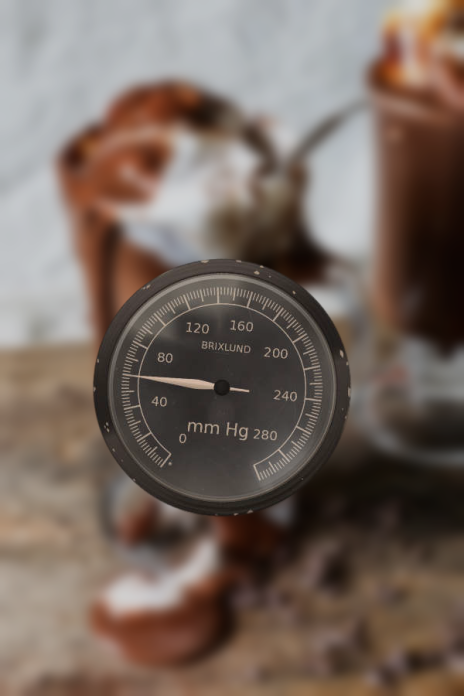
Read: {"value": 60, "unit": "mmHg"}
